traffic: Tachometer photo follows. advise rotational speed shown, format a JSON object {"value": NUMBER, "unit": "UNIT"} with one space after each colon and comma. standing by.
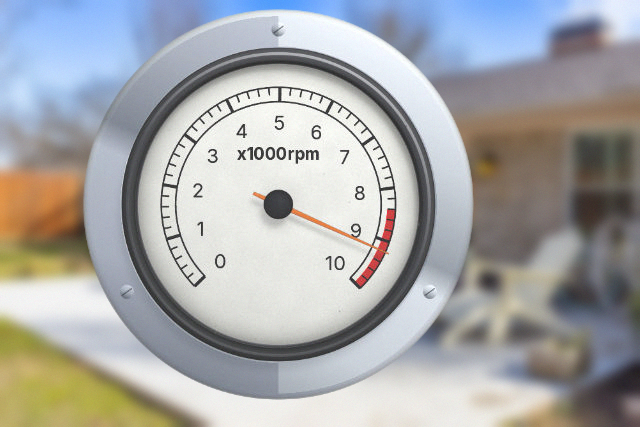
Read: {"value": 9200, "unit": "rpm"}
